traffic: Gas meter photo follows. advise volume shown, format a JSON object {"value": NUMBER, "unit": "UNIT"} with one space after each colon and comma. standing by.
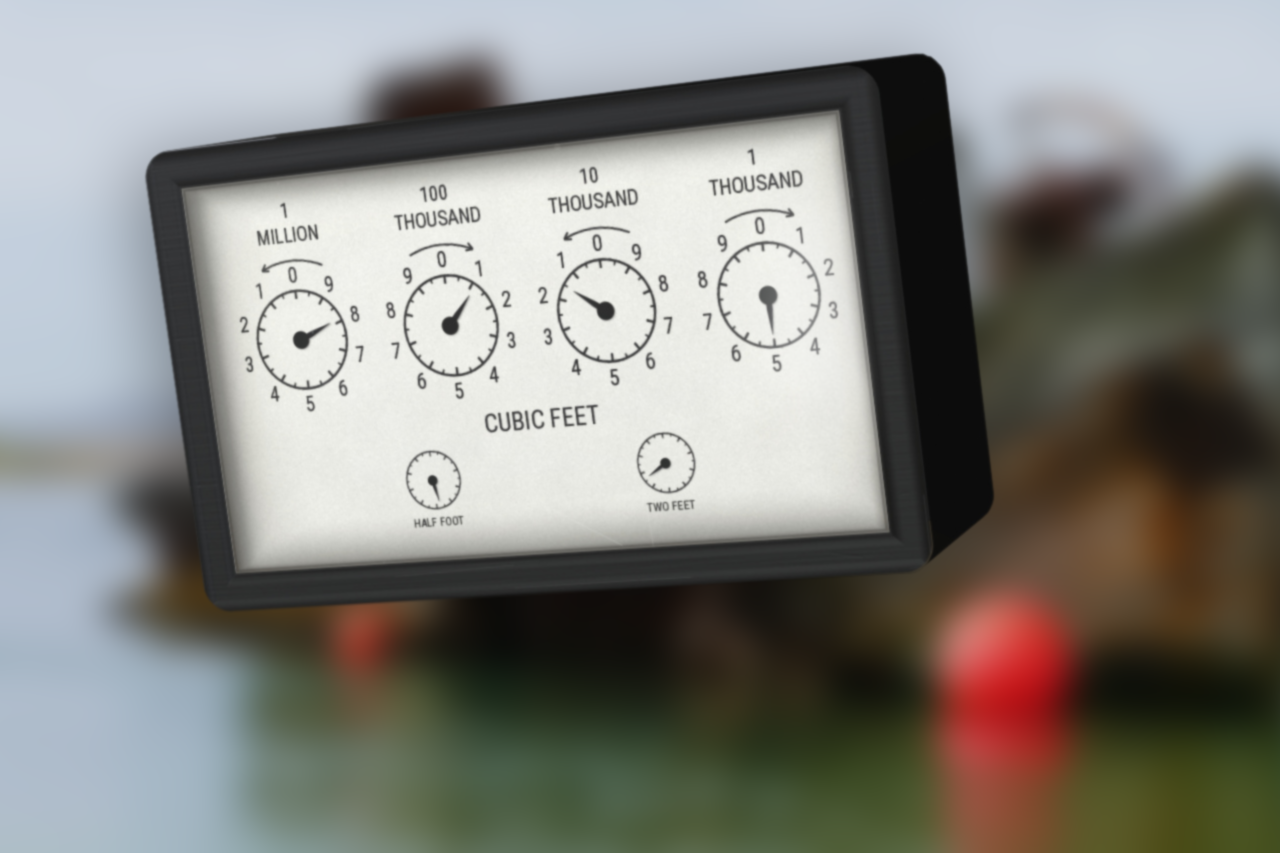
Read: {"value": 811500, "unit": "ft³"}
